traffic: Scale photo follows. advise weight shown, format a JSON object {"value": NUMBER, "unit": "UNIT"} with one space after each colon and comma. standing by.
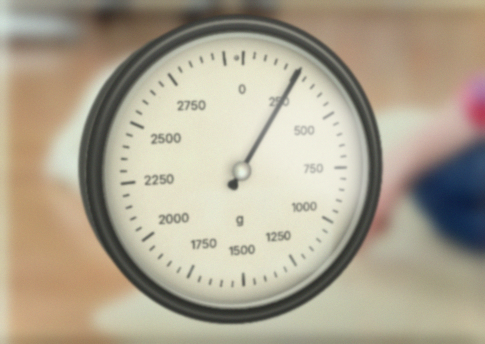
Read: {"value": 250, "unit": "g"}
